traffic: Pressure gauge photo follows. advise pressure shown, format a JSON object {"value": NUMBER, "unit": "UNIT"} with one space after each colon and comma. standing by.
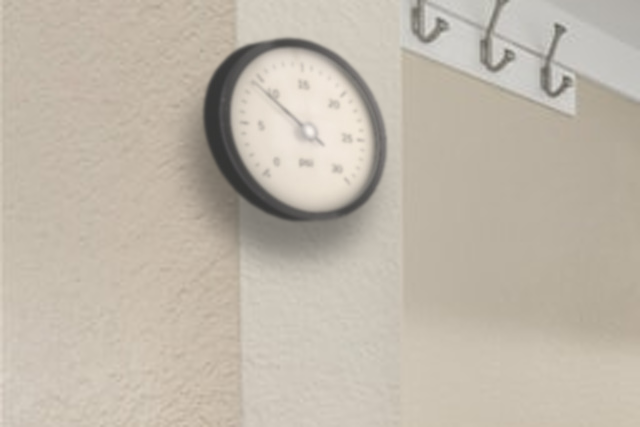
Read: {"value": 9, "unit": "psi"}
